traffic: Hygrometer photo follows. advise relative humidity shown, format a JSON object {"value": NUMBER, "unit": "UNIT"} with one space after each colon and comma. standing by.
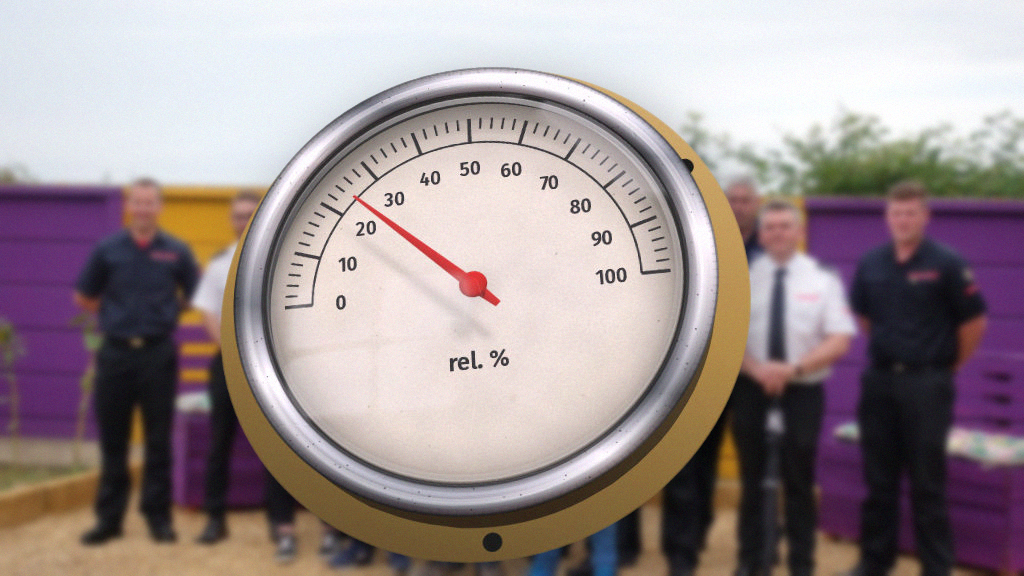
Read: {"value": 24, "unit": "%"}
